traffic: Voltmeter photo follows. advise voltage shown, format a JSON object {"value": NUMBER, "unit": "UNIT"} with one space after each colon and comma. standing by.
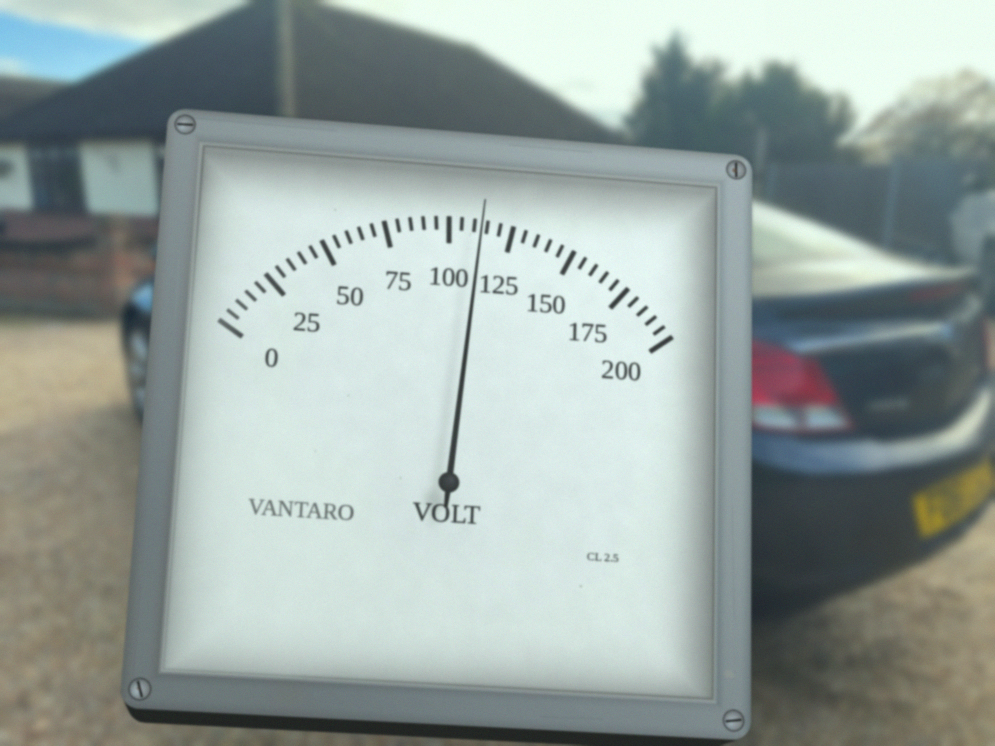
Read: {"value": 112.5, "unit": "V"}
